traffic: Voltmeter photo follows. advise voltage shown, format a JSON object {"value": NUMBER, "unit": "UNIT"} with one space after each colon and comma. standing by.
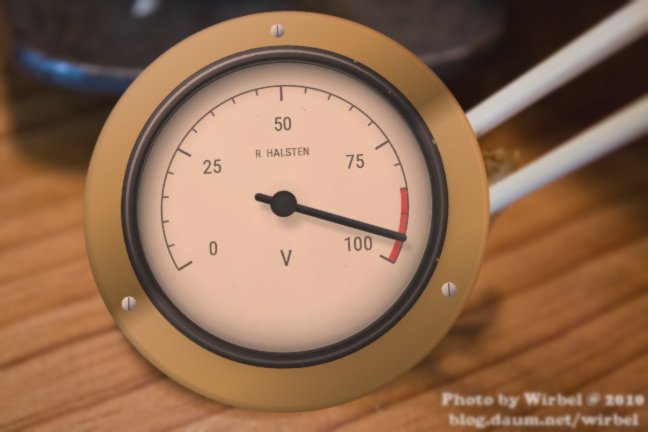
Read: {"value": 95, "unit": "V"}
